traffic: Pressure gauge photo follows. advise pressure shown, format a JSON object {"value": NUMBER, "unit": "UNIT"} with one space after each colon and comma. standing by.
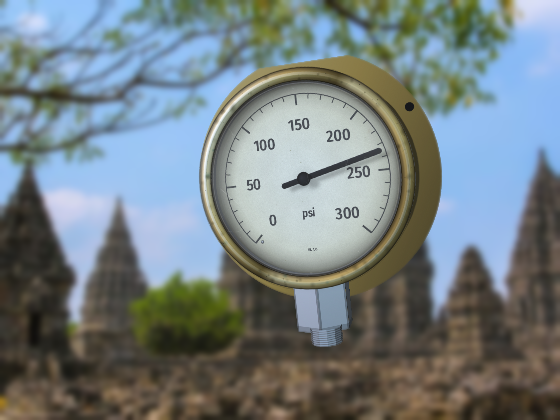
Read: {"value": 235, "unit": "psi"}
